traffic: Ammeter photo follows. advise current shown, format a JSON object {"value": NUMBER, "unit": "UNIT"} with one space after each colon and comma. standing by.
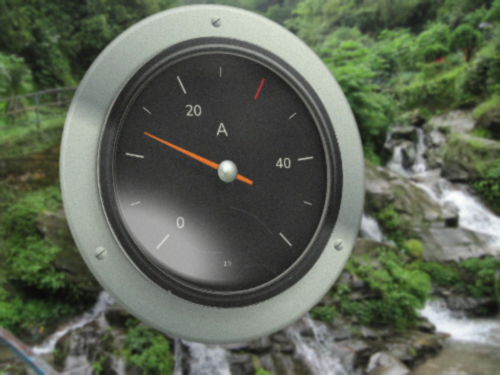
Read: {"value": 12.5, "unit": "A"}
